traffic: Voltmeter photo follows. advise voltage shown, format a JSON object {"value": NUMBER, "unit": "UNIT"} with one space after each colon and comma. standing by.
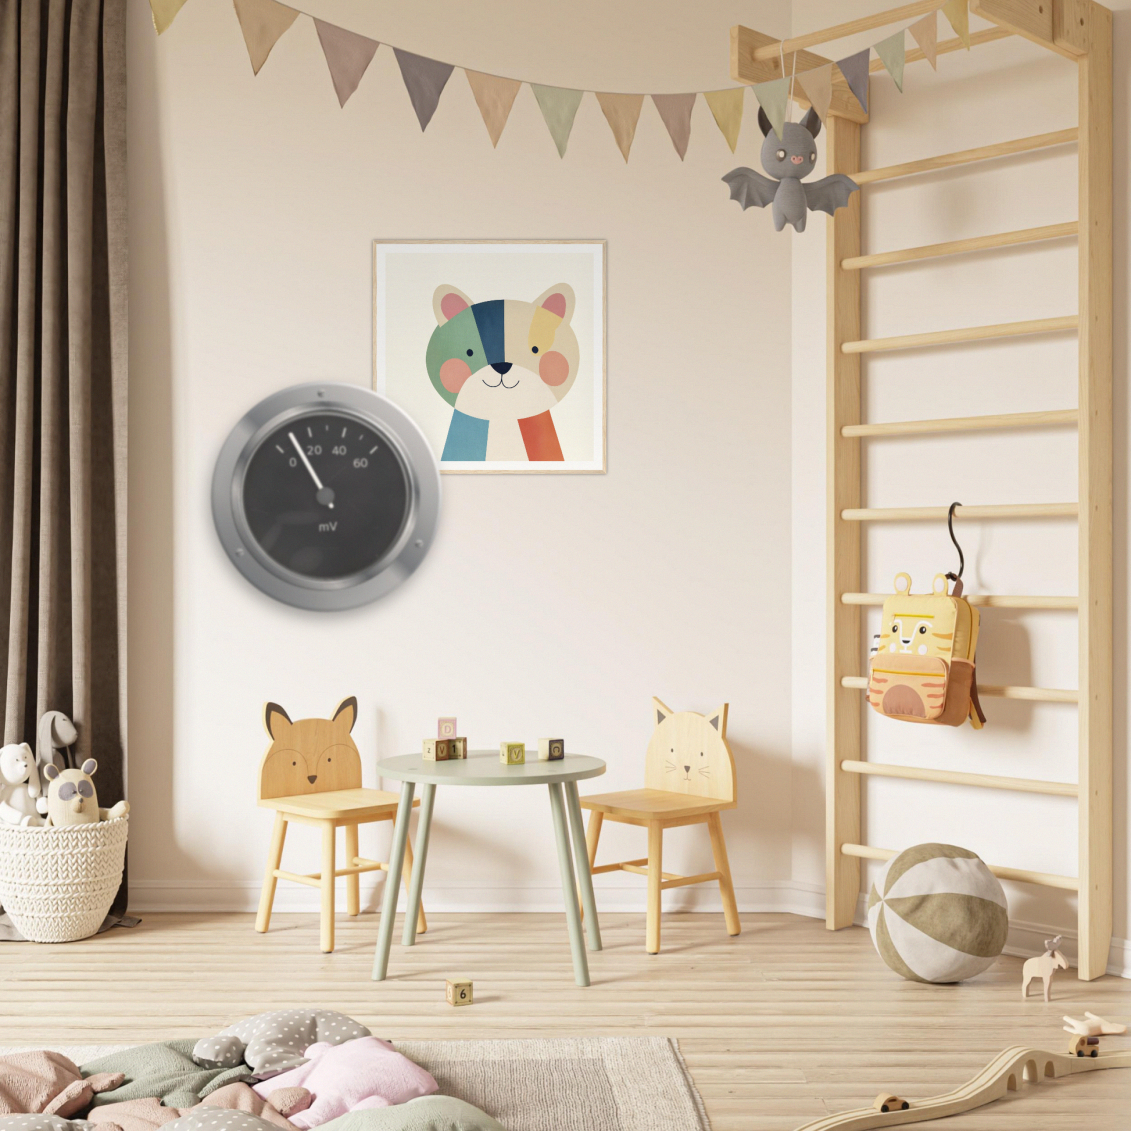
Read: {"value": 10, "unit": "mV"}
